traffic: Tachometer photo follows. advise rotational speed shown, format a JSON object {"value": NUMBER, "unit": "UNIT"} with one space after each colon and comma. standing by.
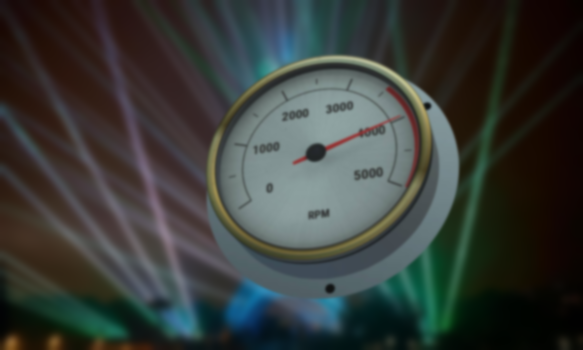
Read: {"value": 4000, "unit": "rpm"}
